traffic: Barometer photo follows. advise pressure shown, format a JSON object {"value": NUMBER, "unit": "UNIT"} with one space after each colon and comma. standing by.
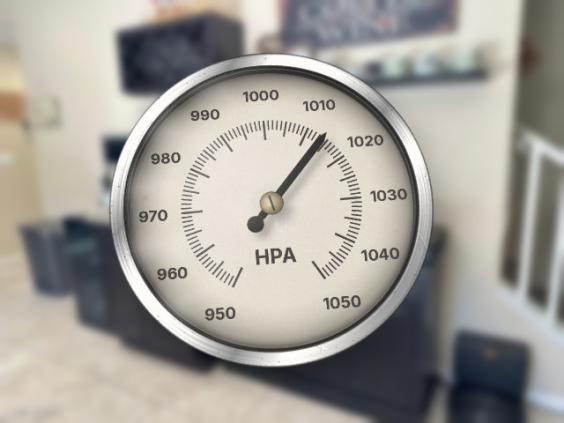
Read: {"value": 1014, "unit": "hPa"}
